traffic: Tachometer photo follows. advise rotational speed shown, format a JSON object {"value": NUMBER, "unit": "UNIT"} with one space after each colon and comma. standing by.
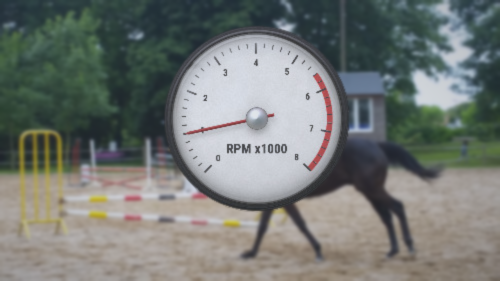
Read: {"value": 1000, "unit": "rpm"}
